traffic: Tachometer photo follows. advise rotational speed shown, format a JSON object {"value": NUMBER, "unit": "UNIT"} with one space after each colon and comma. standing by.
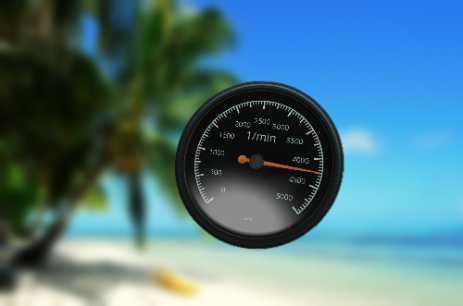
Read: {"value": 4250, "unit": "rpm"}
